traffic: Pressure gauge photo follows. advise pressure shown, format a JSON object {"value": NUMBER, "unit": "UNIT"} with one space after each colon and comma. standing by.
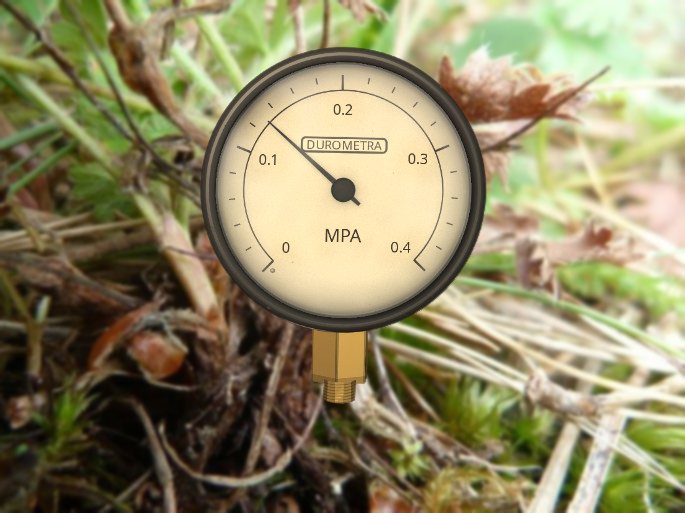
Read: {"value": 0.13, "unit": "MPa"}
